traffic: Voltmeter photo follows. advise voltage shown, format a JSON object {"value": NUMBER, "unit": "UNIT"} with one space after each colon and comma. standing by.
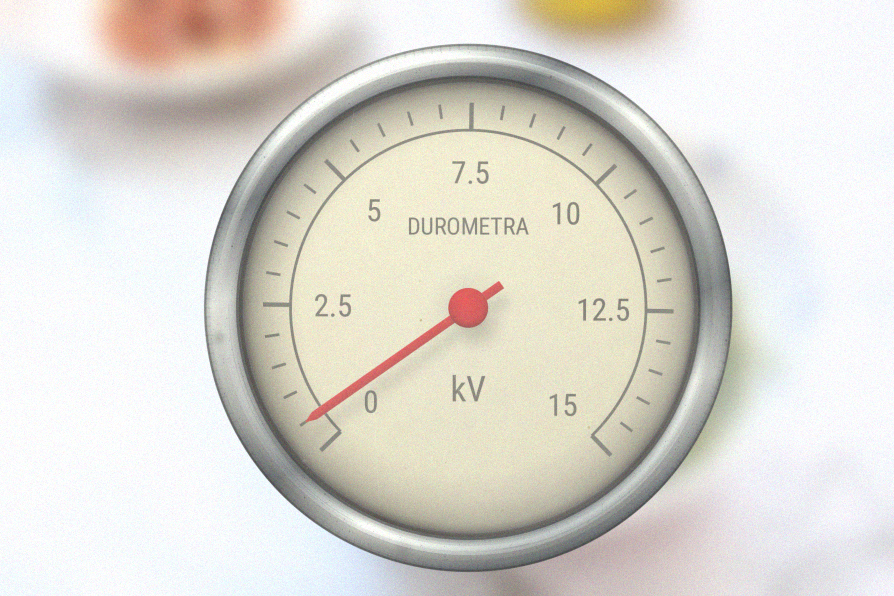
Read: {"value": 0.5, "unit": "kV"}
